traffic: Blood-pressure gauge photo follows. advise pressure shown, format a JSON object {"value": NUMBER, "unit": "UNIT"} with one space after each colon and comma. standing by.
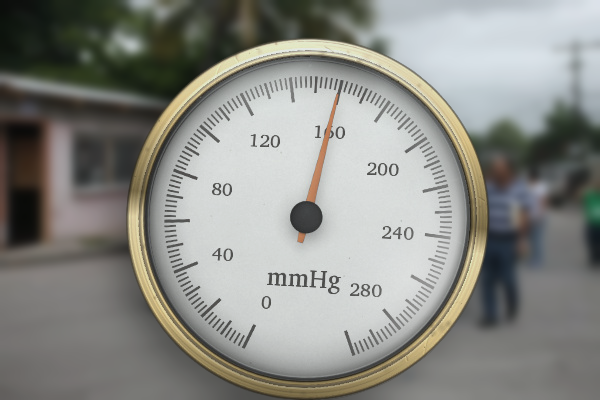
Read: {"value": 160, "unit": "mmHg"}
